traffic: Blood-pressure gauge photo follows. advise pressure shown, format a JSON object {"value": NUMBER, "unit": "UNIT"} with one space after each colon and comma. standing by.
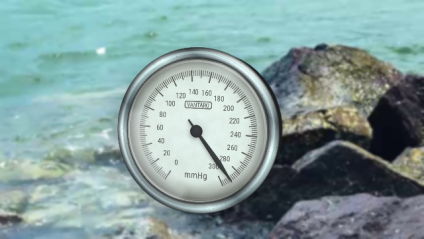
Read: {"value": 290, "unit": "mmHg"}
